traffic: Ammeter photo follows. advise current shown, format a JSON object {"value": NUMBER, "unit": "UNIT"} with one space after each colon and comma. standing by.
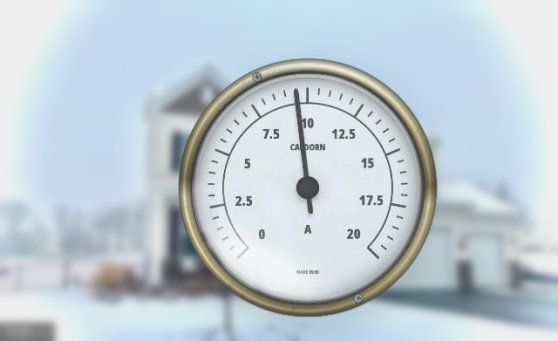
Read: {"value": 9.5, "unit": "A"}
